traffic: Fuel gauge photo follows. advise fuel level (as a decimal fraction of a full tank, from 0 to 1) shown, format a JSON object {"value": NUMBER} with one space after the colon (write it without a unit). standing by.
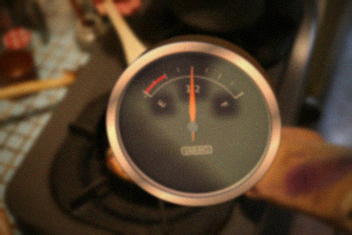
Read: {"value": 0.5}
